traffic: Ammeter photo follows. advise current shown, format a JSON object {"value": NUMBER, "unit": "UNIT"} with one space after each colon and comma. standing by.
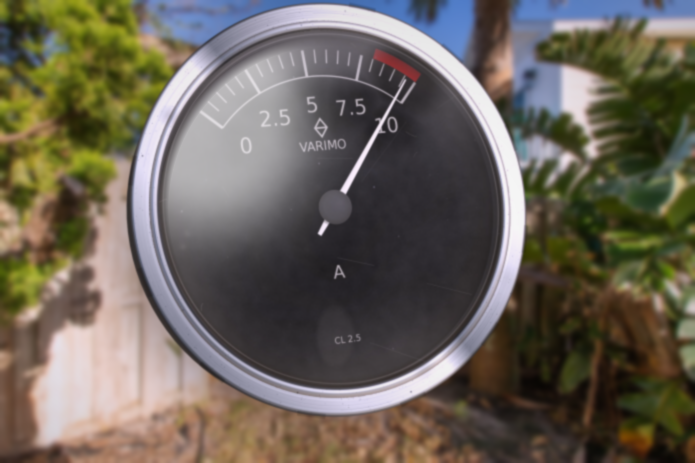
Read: {"value": 9.5, "unit": "A"}
